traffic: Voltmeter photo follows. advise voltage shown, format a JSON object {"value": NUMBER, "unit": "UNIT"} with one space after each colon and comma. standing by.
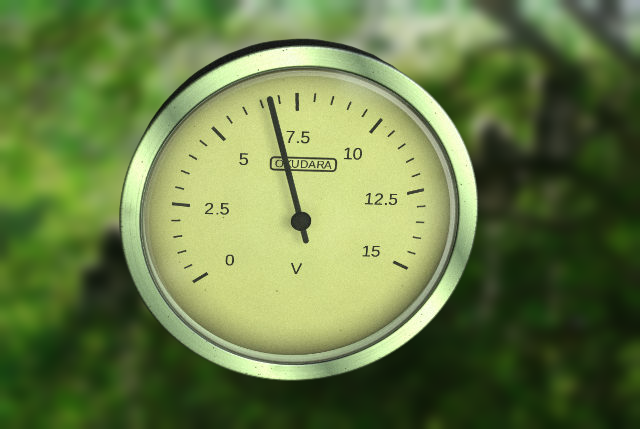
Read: {"value": 6.75, "unit": "V"}
